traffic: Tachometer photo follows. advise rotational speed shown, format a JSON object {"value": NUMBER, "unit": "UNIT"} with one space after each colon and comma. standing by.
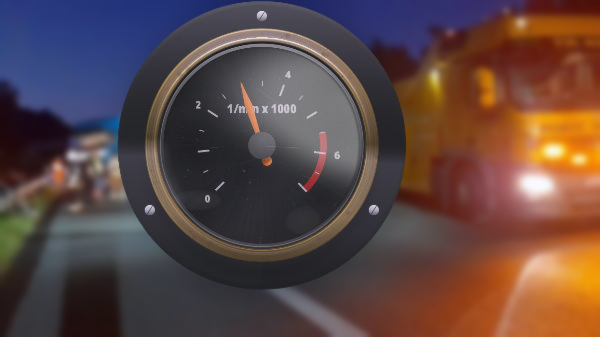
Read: {"value": 3000, "unit": "rpm"}
